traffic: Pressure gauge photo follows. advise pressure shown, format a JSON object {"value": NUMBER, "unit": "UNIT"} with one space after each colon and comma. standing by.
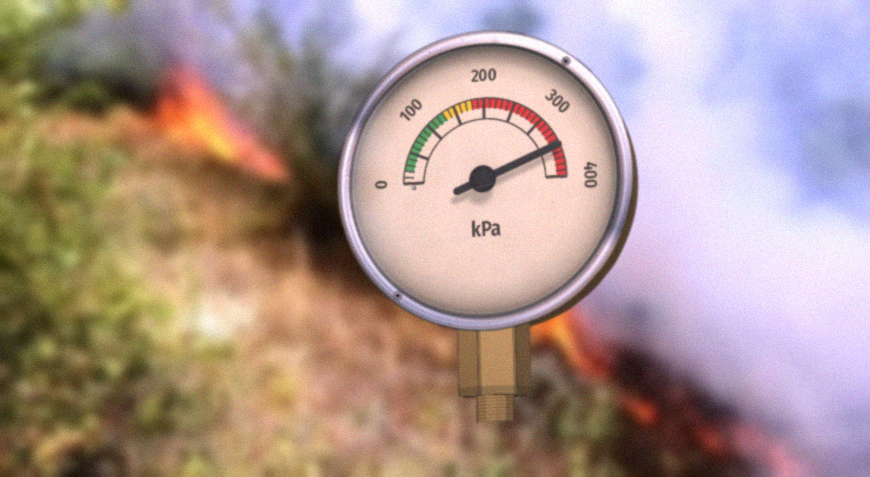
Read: {"value": 350, "unit": "kPa"}
